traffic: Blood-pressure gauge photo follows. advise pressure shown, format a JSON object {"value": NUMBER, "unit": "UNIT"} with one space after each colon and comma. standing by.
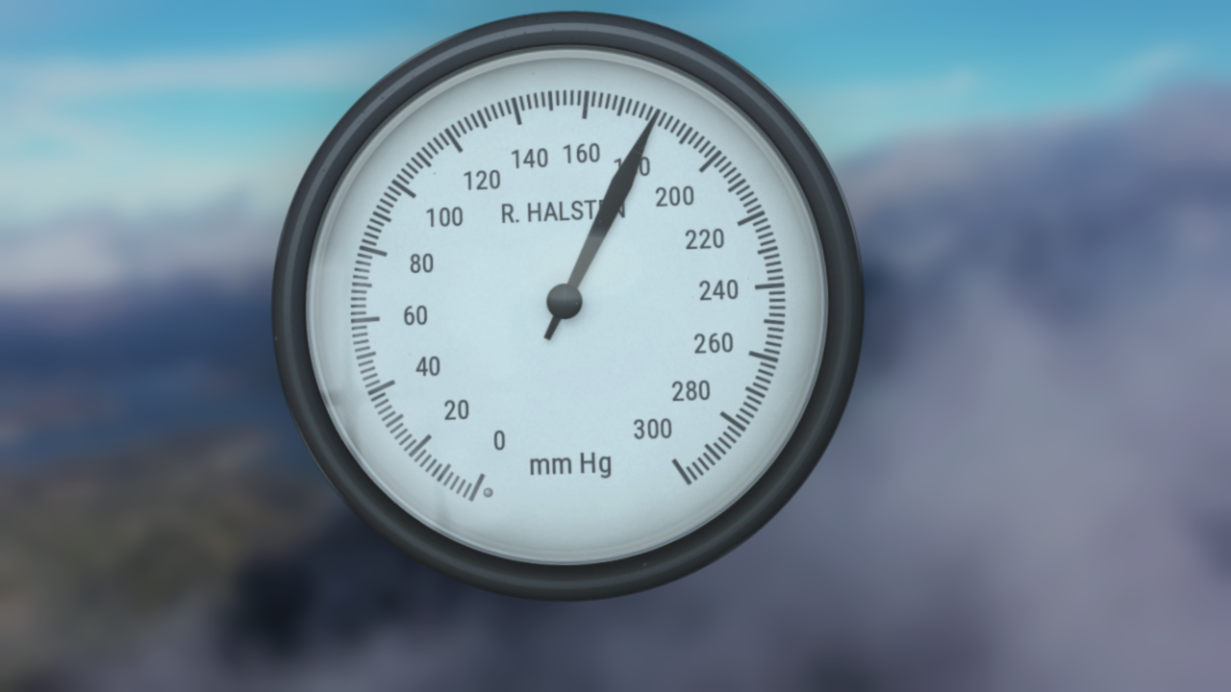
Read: {"value": 180, "unit": "mmHg"}
